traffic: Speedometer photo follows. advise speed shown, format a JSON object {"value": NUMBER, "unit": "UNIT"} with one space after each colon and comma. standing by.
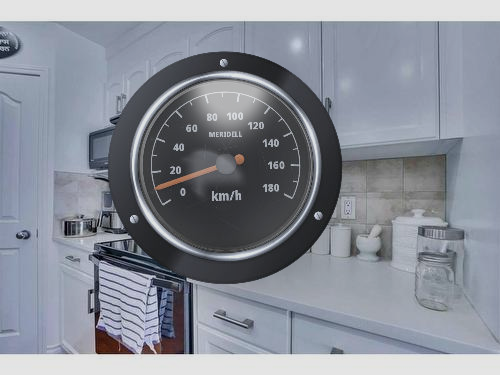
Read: {"value": 10, "unit": "km/h"}
